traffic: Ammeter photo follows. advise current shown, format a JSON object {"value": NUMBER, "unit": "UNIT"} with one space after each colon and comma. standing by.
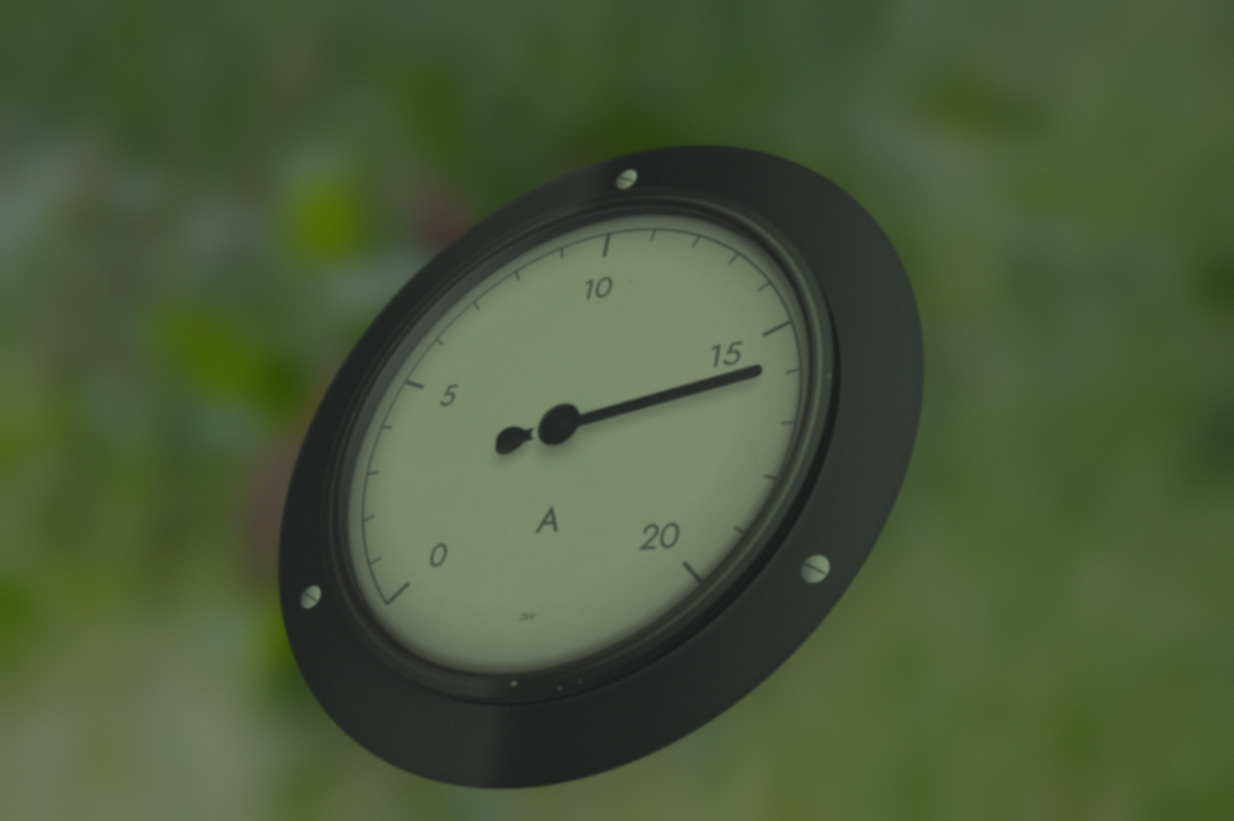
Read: {"value": 16, "unit": "A"}
